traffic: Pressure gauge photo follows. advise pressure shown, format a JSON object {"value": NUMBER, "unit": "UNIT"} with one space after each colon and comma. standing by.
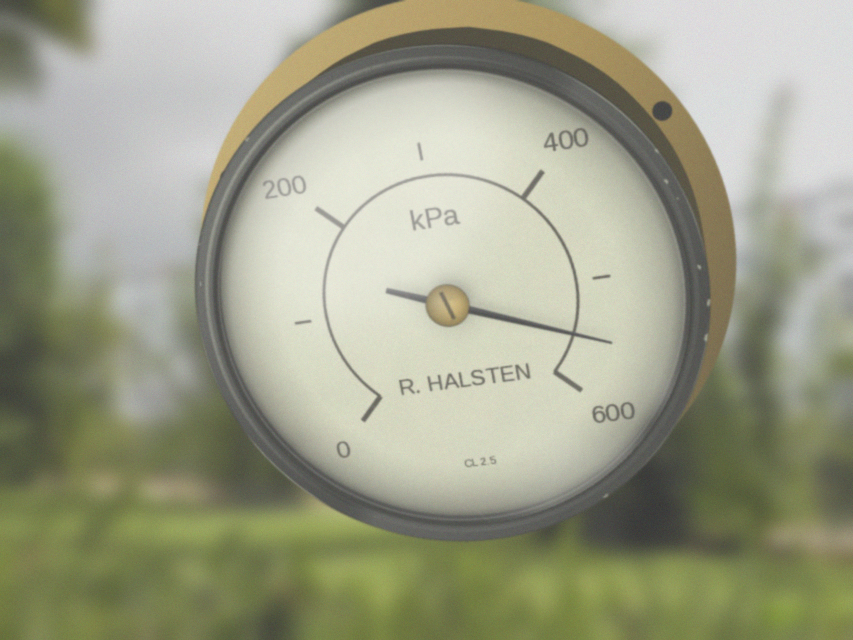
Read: {"value": 550, "unit": "kPa"}
